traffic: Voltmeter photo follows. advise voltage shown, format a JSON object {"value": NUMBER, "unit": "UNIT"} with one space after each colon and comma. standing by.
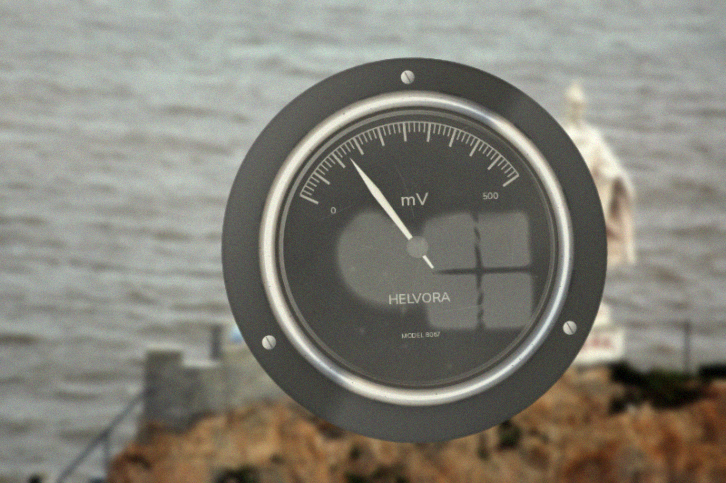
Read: {"value": 120, "unit": "mV"}
